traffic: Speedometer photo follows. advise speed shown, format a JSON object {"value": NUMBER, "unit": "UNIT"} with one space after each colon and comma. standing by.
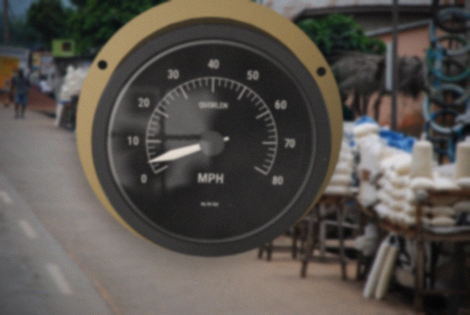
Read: {"value": 4, "unit": "mph"}
